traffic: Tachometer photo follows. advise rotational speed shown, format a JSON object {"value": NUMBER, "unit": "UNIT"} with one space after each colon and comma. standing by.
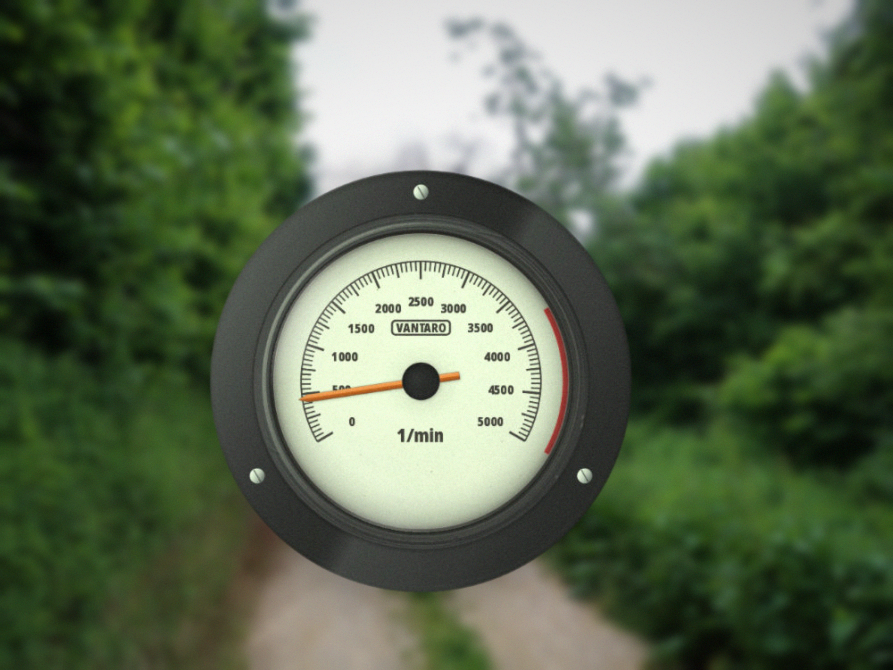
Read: {"value": 450, "unit": "rpm"}
